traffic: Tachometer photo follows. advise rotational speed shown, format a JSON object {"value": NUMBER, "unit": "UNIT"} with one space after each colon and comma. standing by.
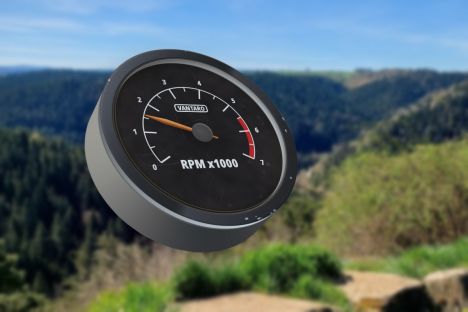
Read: {"value": 1500, "unit": "rpm"}
